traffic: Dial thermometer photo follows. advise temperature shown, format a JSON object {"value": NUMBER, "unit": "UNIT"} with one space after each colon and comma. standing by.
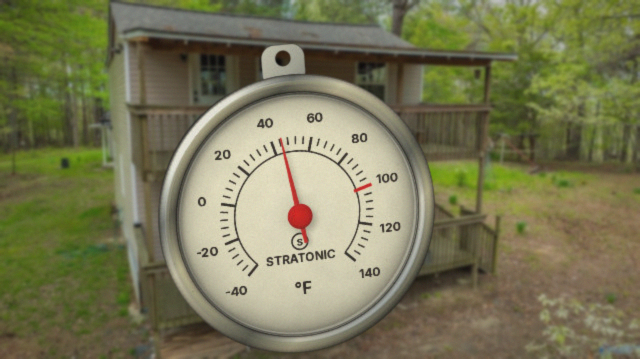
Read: {"value": 44, "unit": "°F"}
